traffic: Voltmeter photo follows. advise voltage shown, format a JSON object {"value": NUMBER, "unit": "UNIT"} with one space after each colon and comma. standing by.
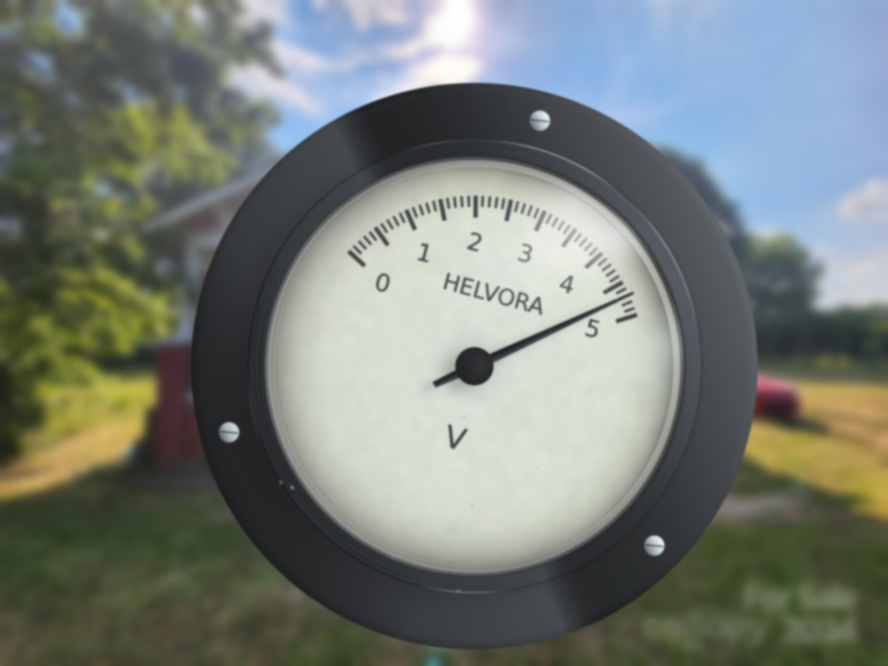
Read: {"value": 4.7, "unit": "V"}
